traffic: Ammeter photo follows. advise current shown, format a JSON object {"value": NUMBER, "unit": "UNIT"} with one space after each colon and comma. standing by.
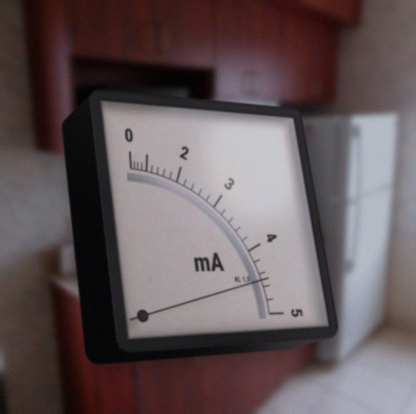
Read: {"value": 4.5, "unit": "mA"}
